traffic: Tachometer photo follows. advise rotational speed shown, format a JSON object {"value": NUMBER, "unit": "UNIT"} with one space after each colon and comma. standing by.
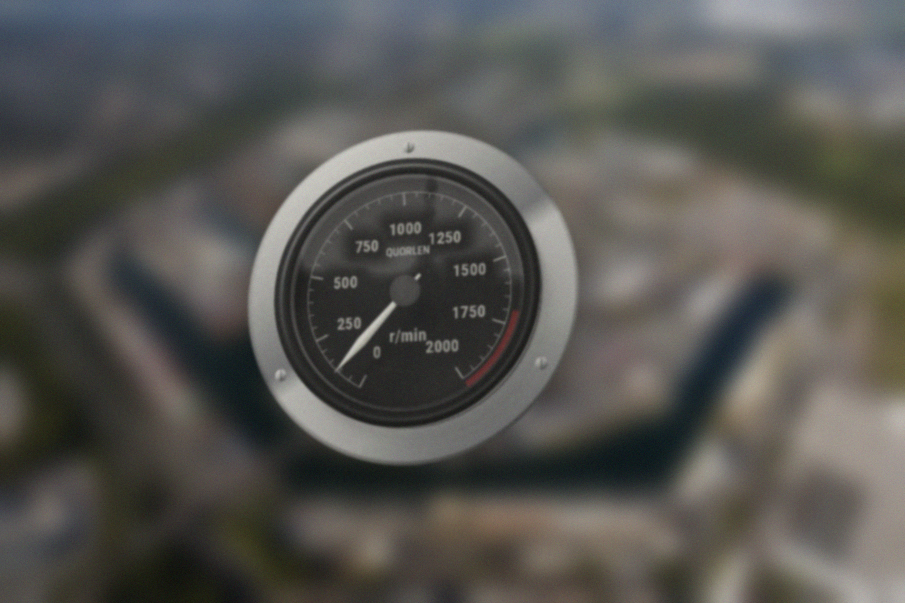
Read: {"value": 100, "unit": "rpm"}
